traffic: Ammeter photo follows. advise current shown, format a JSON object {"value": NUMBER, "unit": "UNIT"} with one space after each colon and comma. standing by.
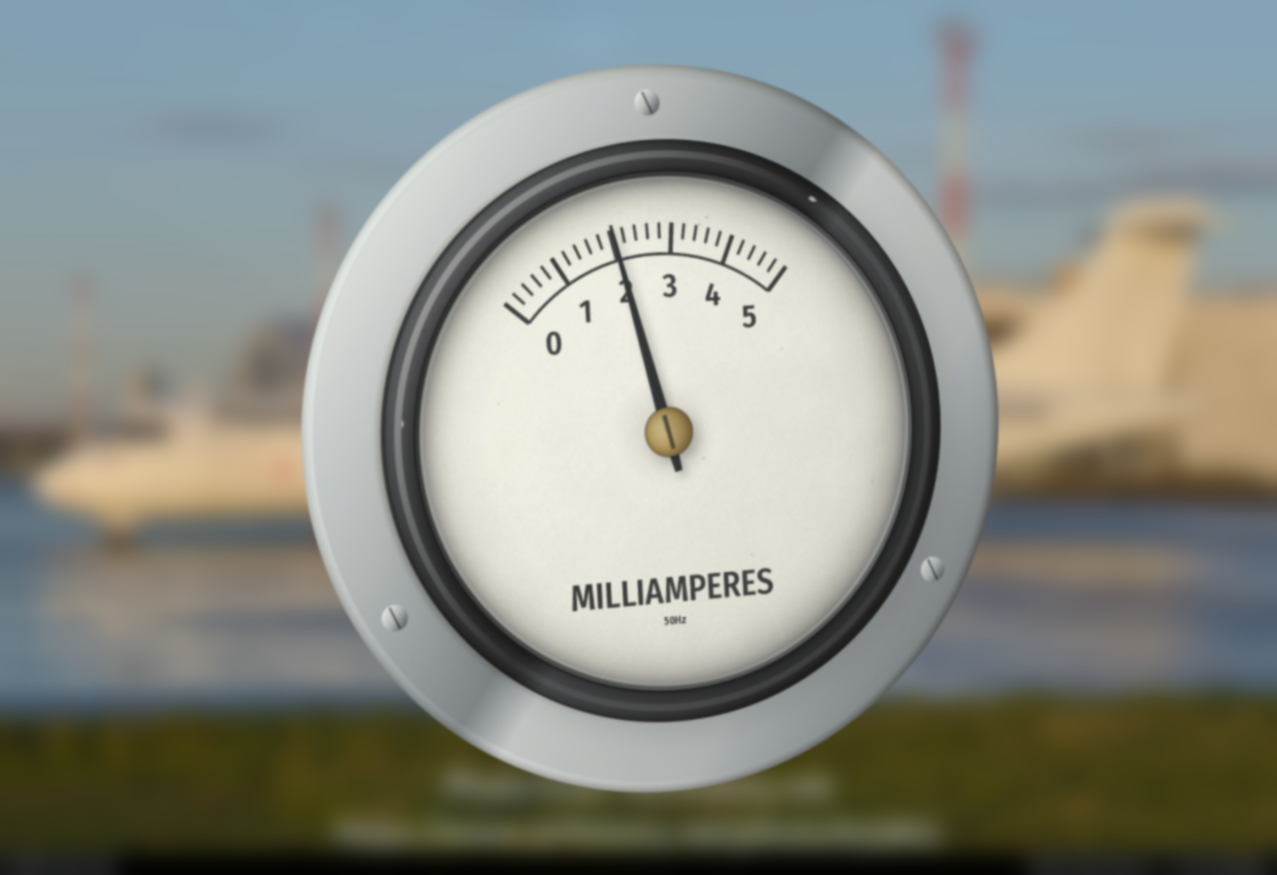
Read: {"value": 2, "unit": "mA"}
